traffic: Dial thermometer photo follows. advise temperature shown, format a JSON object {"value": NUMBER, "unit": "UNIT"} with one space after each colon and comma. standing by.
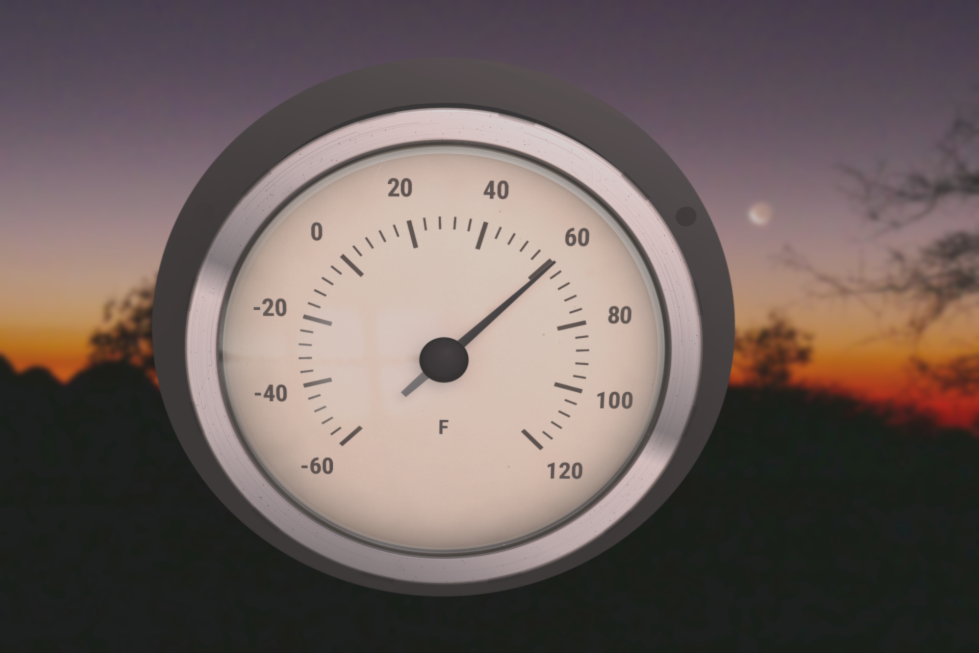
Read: {"value": 60, "unit": "°F"}
